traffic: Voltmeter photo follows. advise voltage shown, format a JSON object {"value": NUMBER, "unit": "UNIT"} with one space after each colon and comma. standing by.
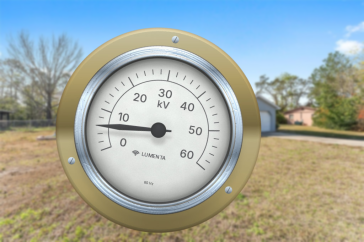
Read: {"value": 6, "unit": "kV"}
